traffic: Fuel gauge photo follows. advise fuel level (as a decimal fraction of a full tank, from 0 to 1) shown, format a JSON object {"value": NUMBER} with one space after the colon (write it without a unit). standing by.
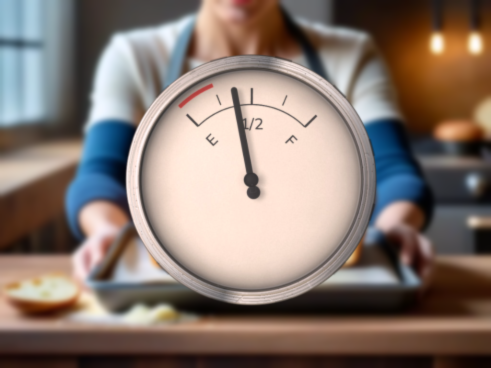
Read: {"value": 0.375}
